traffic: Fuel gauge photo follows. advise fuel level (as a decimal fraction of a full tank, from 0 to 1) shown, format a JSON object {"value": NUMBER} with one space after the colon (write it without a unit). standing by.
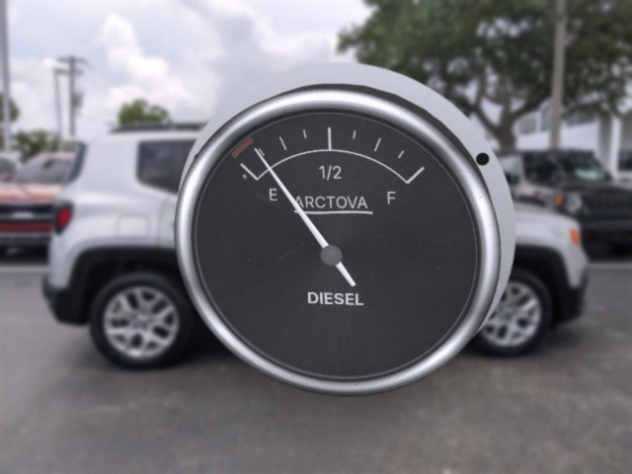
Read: {"value": 0.125}
